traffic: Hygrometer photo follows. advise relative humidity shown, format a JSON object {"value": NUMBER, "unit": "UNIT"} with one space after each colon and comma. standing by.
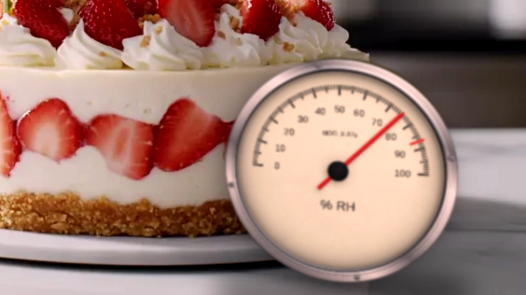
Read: {"value": 75, "unit": "%"}
